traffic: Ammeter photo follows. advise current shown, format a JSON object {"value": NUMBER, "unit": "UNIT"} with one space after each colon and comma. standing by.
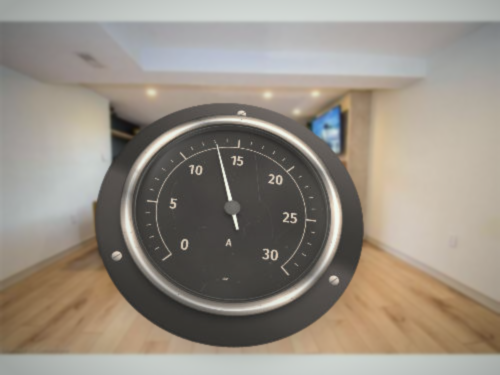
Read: {"value": 13, "unit": "A"}
